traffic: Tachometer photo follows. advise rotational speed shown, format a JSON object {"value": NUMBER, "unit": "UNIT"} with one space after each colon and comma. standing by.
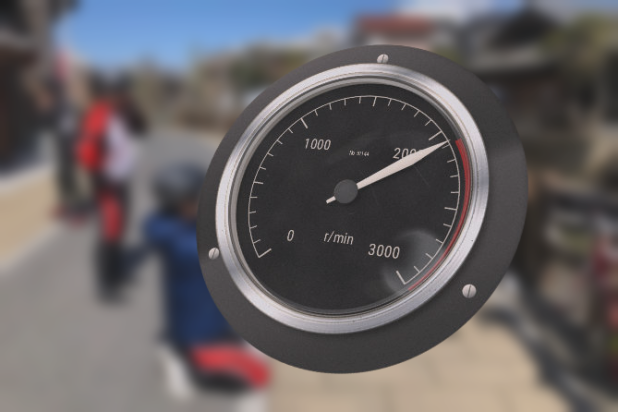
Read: {"value": 2100, "unit": "rpm"}
